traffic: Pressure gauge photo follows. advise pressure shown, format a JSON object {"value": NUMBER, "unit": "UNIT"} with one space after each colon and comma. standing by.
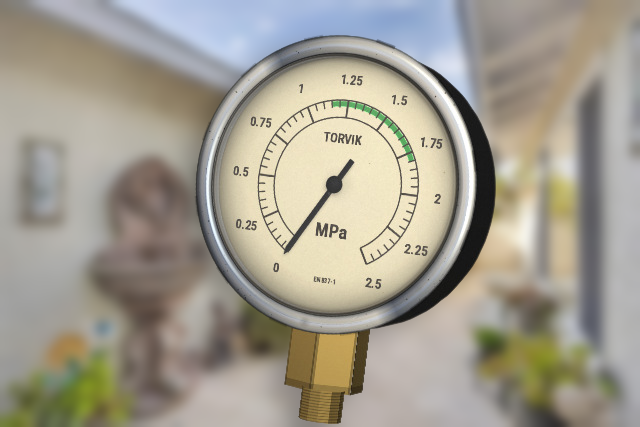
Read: {"value": 0, "unit": "MPa"}
